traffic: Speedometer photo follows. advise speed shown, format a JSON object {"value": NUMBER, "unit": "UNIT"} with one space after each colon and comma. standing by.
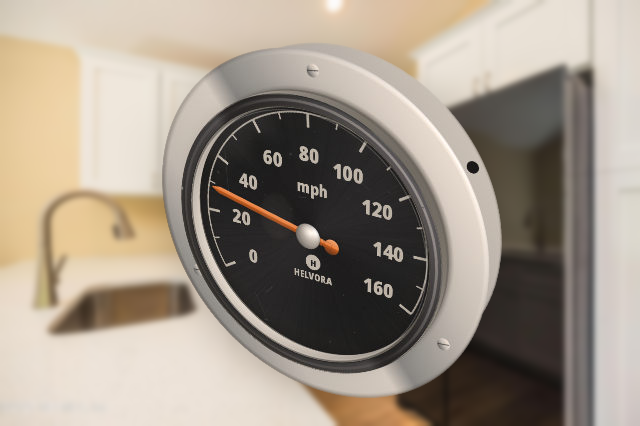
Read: {"value": 30, "unit": "mph"}
